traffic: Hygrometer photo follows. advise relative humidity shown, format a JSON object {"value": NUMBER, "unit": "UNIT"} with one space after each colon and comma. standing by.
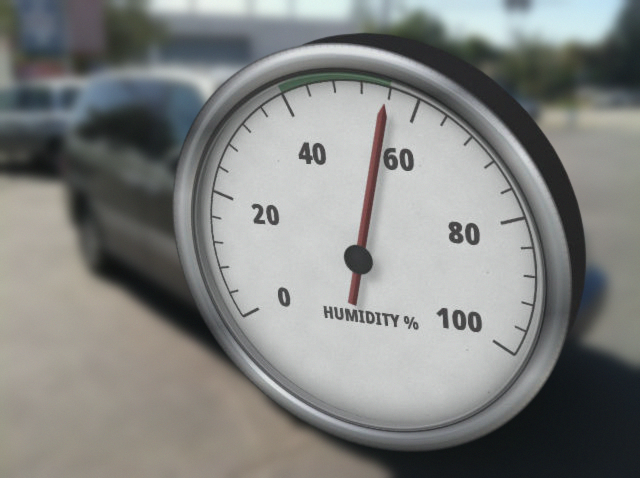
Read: {"value": 56, "unit": "%"}
